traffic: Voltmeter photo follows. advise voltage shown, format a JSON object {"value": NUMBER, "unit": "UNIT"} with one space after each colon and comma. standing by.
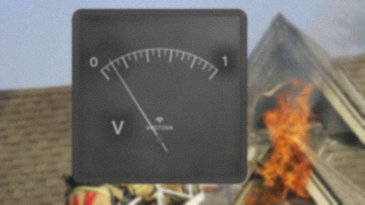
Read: {"value": 0.1, "unit": "V"}
